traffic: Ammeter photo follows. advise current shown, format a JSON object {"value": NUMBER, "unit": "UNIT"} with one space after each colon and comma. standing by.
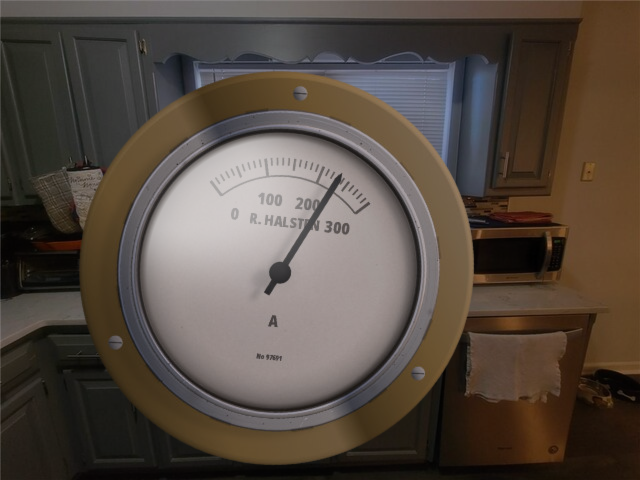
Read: {"value": 230, "unit": "A"}
